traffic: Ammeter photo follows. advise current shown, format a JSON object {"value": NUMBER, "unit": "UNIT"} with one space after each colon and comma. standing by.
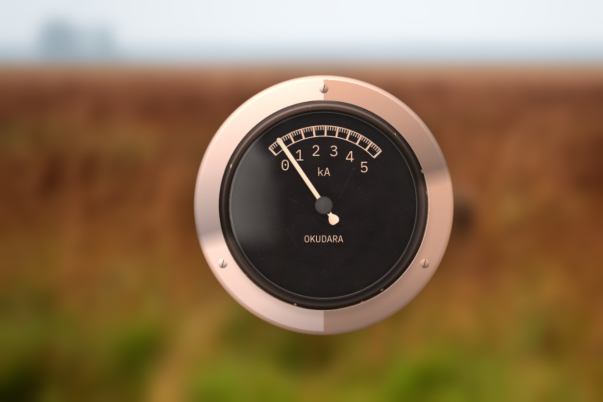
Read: {"value": 0.5, "unit": "kA"}
